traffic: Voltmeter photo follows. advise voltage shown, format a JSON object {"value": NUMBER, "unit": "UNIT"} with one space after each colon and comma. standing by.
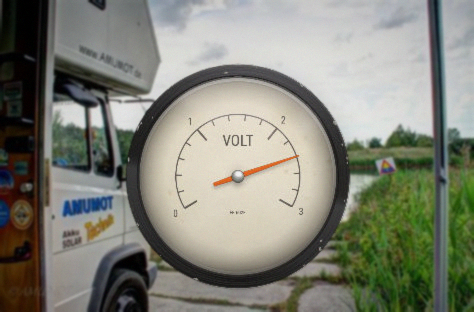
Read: {"value": 2.4, "unit": "V"}
